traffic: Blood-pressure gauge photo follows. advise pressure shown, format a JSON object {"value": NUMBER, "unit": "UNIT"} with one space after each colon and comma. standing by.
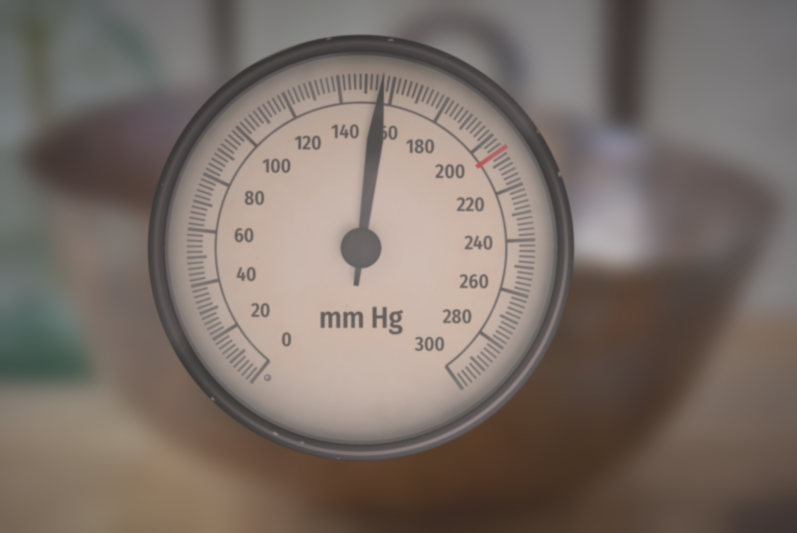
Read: {"value": 156, "unit": "mmHg"}
